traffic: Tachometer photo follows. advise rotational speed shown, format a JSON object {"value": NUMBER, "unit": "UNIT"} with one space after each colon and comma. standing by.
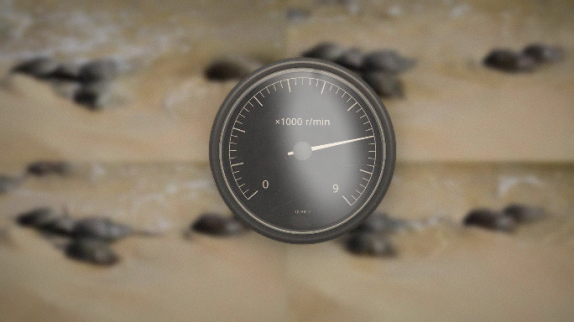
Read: {"value": 7000, "unit": "rpm"}
